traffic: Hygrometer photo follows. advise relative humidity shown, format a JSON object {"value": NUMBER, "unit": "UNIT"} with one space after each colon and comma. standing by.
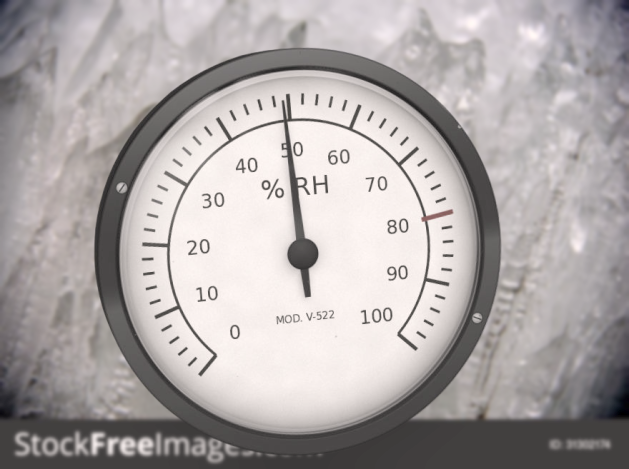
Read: {"value": 49, "unit": "%"}
